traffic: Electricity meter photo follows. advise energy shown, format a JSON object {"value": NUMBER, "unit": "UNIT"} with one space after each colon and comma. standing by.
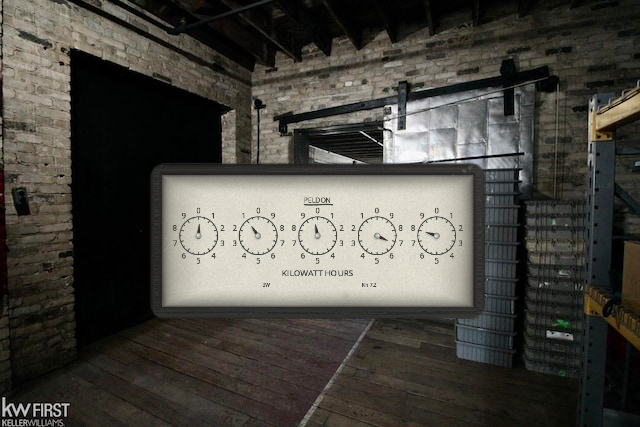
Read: {"value": 968, "unit": "kWh"}
